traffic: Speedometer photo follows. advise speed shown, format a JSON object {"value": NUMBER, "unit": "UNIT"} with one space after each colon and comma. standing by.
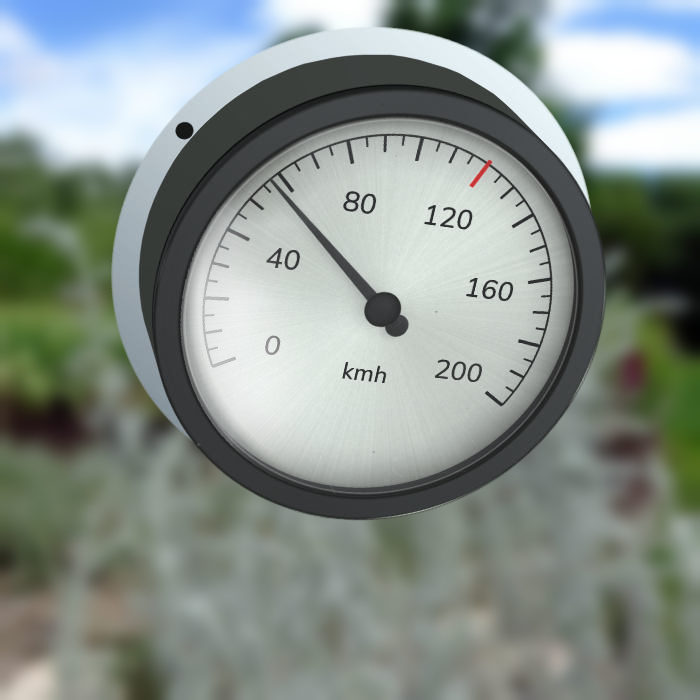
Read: {"value": 57.5, "unit": "km/h"}
